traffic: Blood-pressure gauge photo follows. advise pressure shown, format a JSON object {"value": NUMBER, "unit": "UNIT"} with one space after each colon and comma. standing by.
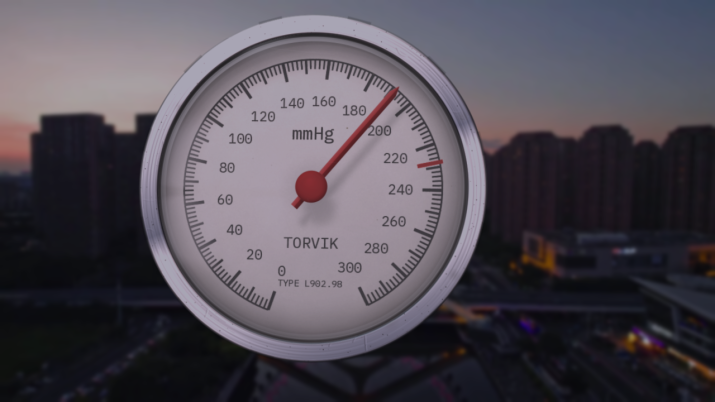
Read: {"value": 192, "unit": "mmHg"}
